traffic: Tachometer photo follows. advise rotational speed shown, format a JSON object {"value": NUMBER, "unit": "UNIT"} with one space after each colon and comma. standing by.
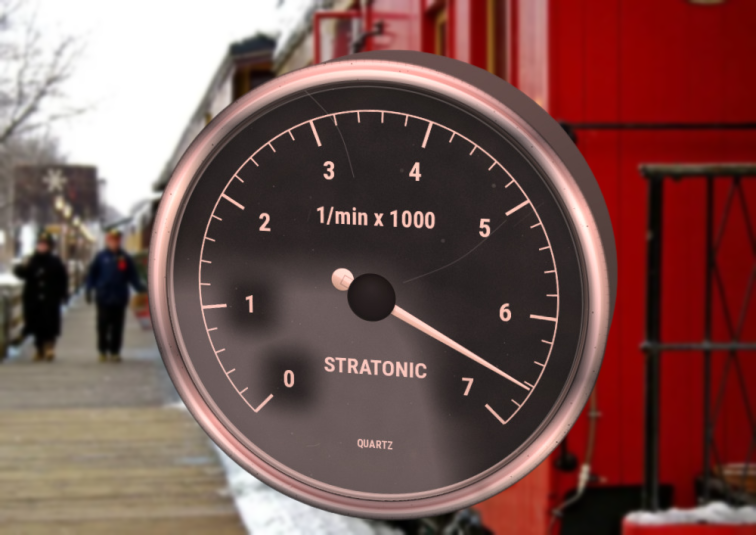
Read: {"value": 6600, "unit": "rpm"}
